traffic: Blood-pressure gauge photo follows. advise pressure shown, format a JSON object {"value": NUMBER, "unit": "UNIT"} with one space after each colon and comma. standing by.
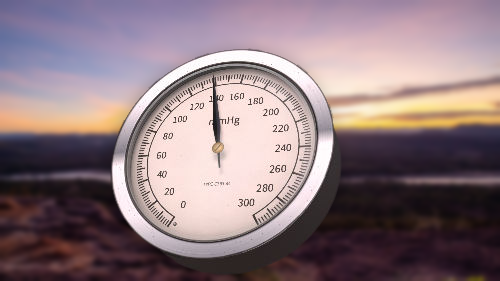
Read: {"value": 140, "unit": "mmHg"}
